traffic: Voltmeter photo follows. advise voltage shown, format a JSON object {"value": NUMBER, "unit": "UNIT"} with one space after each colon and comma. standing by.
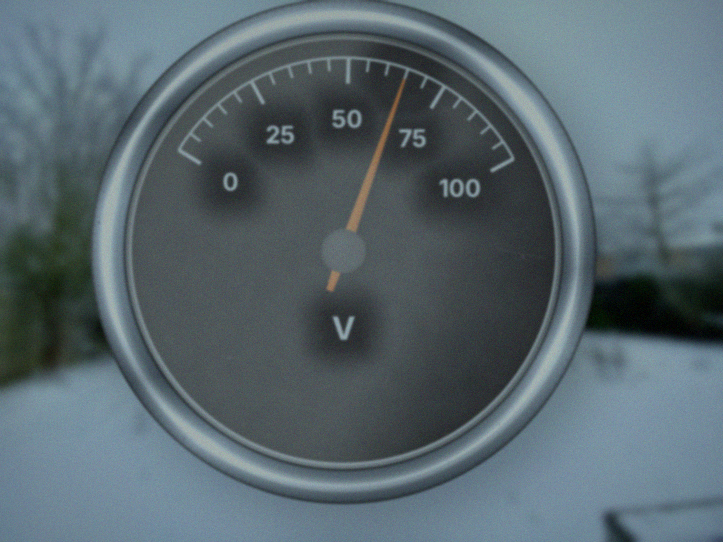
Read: {"value": 65, "unit": "V"}
